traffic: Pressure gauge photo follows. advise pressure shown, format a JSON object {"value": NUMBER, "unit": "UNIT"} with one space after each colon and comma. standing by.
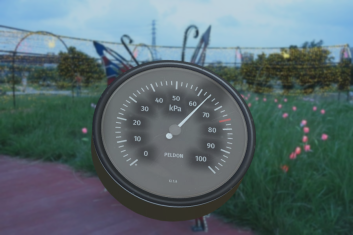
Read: {"value": 64, "unit": "kPa"}
